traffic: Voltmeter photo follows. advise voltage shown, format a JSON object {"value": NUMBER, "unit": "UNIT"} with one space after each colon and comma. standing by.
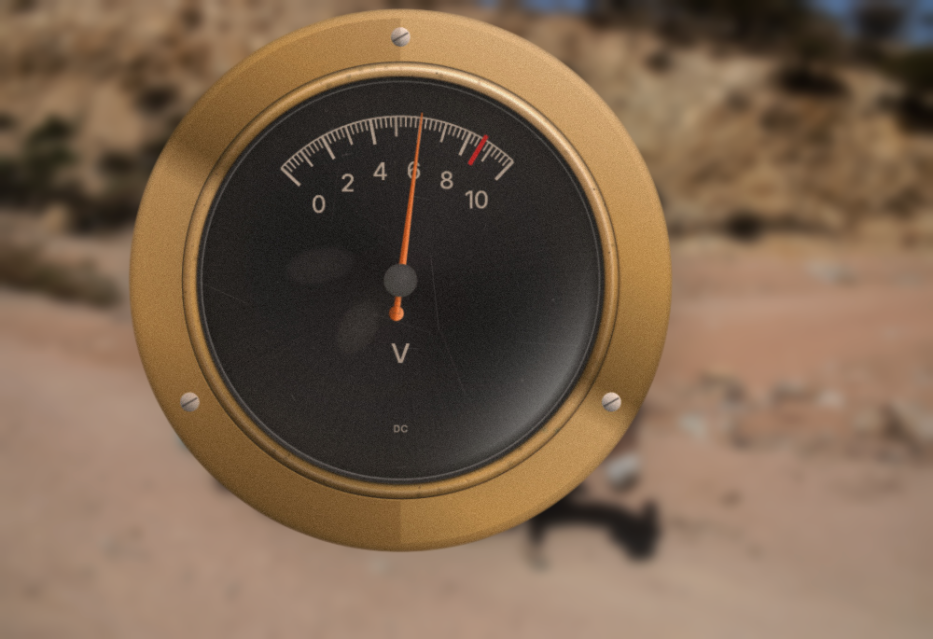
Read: {"value": 6, "unit": "V"}
